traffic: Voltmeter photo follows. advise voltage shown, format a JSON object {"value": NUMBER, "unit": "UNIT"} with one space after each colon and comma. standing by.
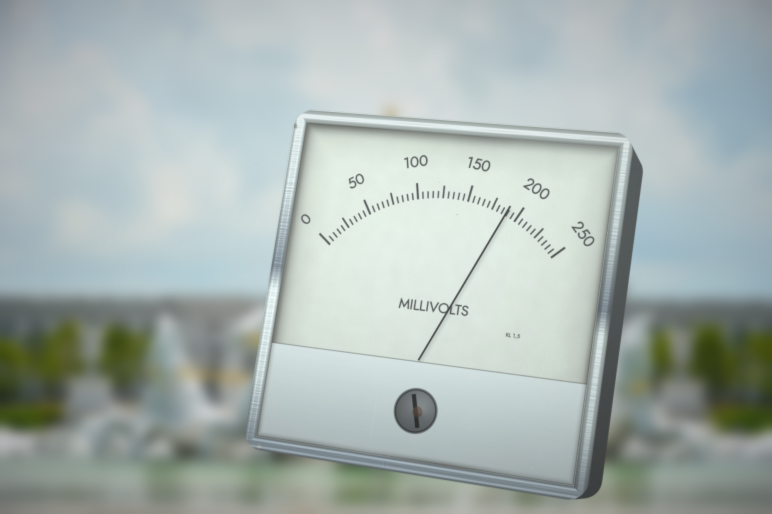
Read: {"value": 190, "unit": "mV"}
